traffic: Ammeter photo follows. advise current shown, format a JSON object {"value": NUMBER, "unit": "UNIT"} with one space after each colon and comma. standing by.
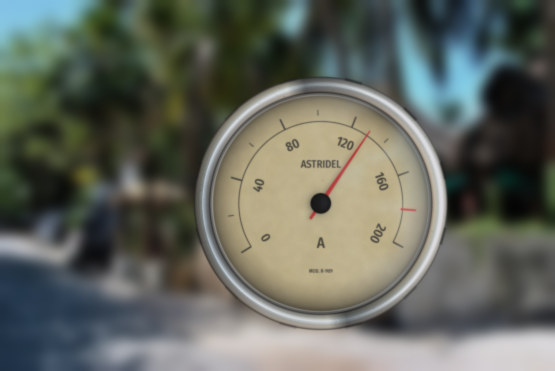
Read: {"value": 130, "unit": "A"}
